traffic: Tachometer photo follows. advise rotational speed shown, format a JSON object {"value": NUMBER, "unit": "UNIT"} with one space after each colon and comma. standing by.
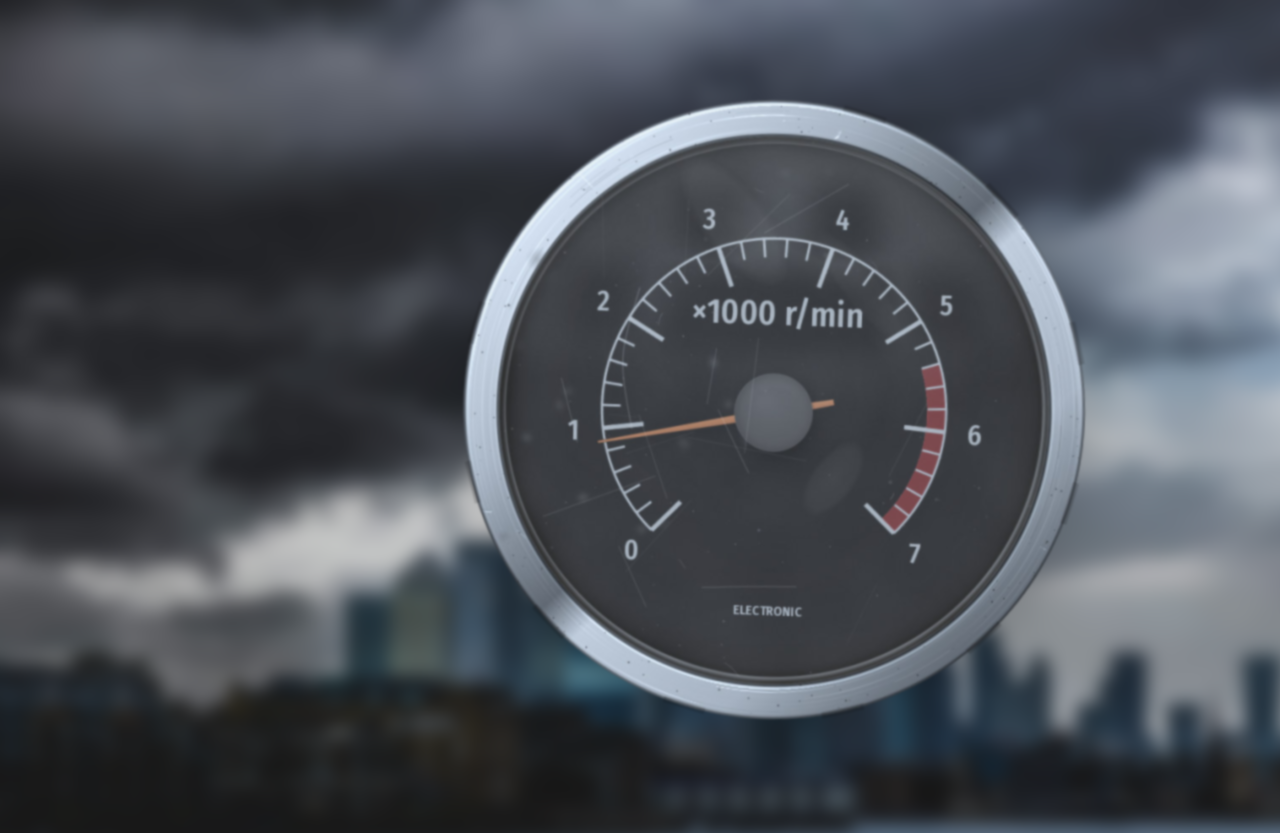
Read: {"value": 900, "unit": "rpm"}
